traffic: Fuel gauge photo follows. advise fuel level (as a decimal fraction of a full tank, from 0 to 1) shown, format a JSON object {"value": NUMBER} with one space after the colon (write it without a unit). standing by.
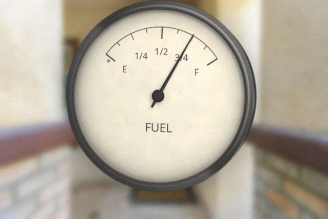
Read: {"value": 0.75}
